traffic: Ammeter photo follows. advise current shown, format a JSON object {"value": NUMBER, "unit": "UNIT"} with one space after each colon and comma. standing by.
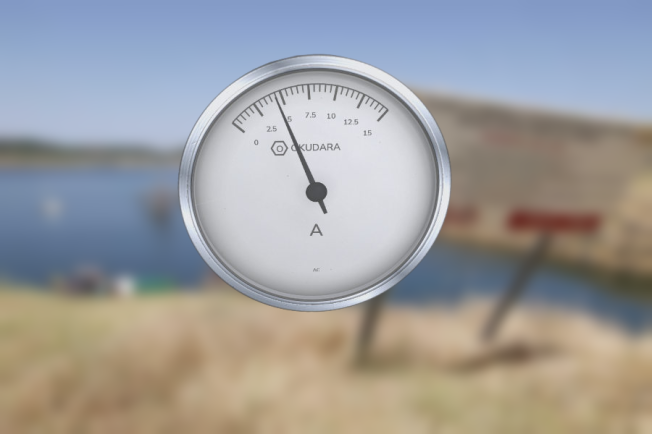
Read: {"value": 4.5, "unit": "A"}
